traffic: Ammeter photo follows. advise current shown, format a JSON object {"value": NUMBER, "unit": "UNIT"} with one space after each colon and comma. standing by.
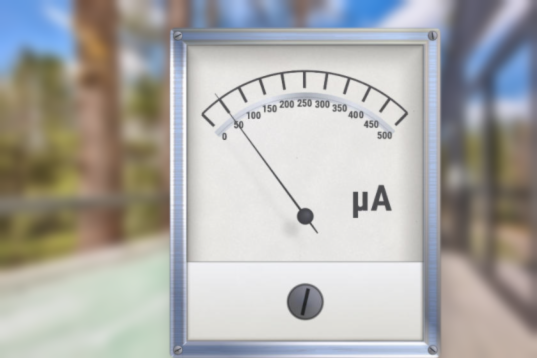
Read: {"value": 50, "unit": "µA"}
